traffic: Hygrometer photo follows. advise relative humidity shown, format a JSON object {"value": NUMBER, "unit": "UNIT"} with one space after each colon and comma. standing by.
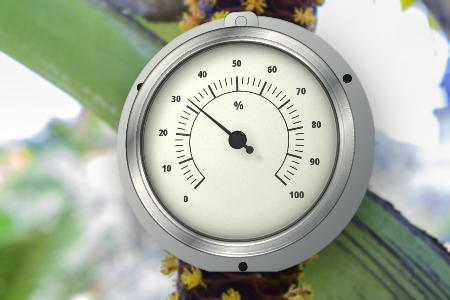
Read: {"value": 32, "unit": "%"}
